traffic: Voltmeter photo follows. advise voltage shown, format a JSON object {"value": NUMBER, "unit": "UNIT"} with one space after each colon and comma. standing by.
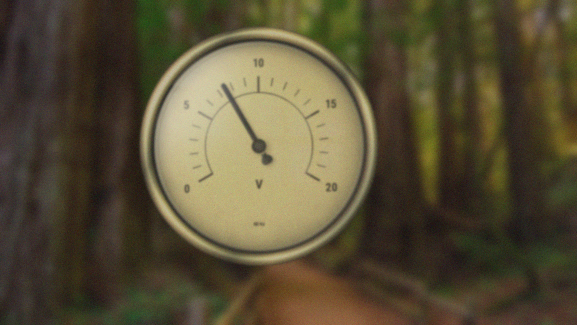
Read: {"value": 7.5, "unit": "V"}
